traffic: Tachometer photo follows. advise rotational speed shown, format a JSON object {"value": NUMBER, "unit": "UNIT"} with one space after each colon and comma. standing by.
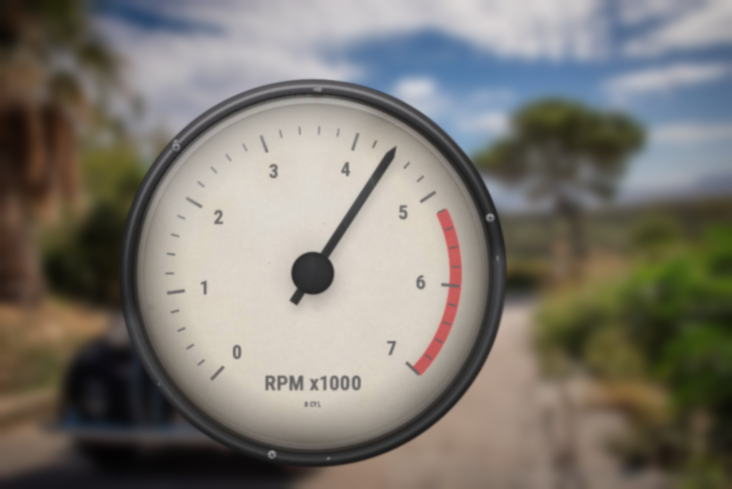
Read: {"value": 4400, "unit": "rpm"}
